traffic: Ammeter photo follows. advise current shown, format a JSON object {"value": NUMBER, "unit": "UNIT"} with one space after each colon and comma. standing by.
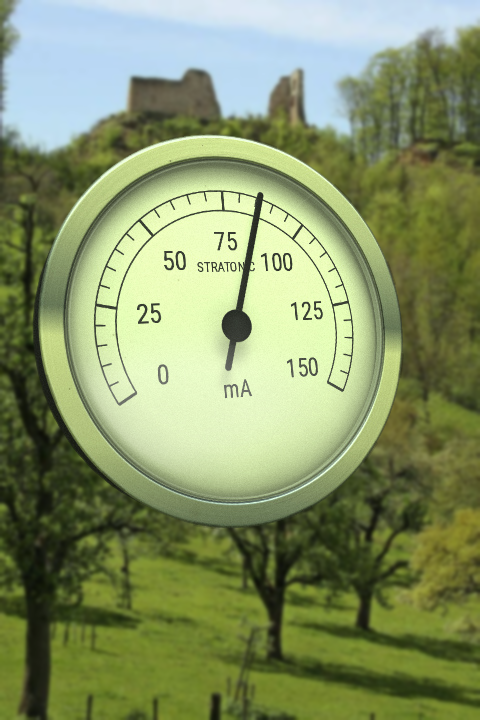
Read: {"value": 85, "unit": "mA"}
